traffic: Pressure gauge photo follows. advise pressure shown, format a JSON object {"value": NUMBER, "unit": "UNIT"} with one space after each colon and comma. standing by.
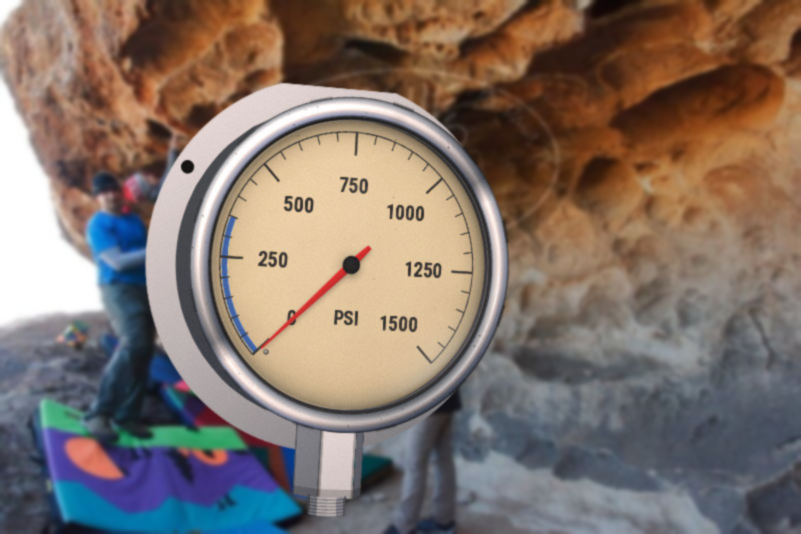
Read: {"value": 0, "unit": "psi"}
